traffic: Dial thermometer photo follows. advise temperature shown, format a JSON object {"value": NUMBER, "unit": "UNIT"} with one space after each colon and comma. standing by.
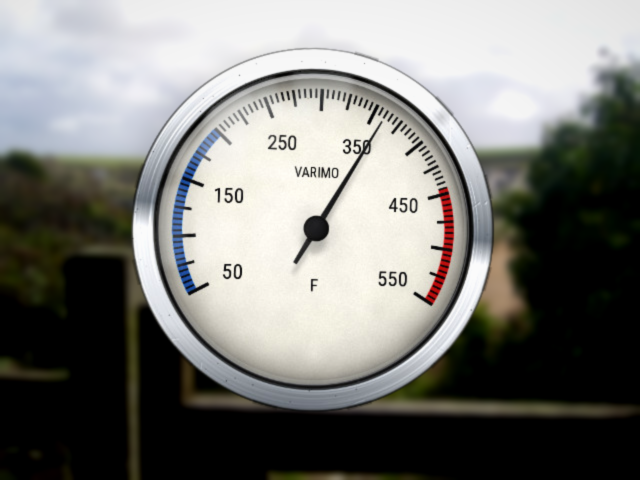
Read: {"value": 360, "unit": "°F"}
